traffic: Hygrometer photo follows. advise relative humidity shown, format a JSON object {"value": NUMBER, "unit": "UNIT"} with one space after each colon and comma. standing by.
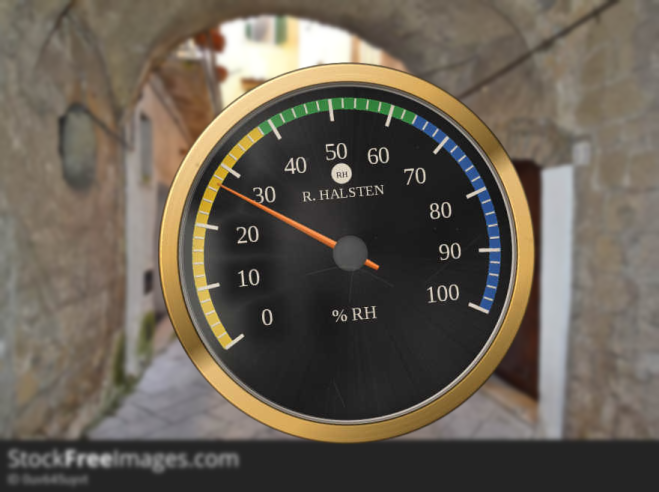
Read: {"value": 27, "unit": "%"}
